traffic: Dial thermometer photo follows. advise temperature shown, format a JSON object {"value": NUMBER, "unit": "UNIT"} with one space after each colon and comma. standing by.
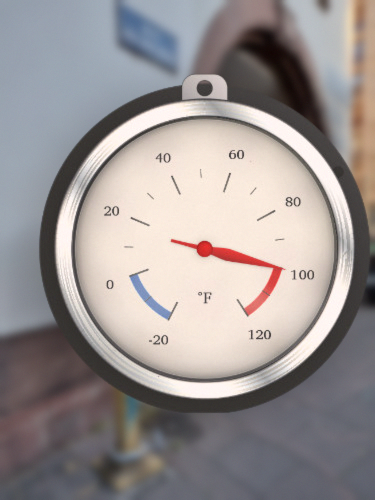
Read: {"value": 100, "unit": "°F"}
